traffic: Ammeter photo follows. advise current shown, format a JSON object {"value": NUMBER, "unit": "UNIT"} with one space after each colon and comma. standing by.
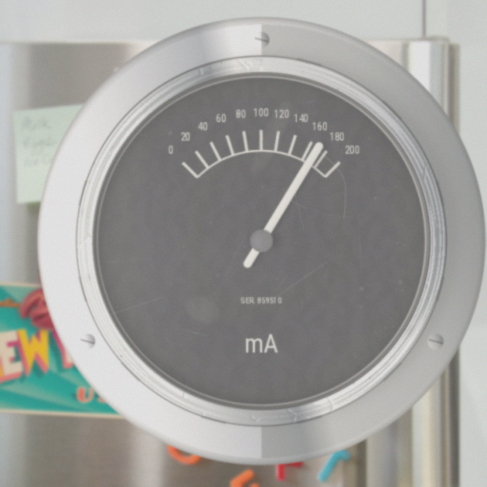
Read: {"value": 170, "unit": "mA"}
